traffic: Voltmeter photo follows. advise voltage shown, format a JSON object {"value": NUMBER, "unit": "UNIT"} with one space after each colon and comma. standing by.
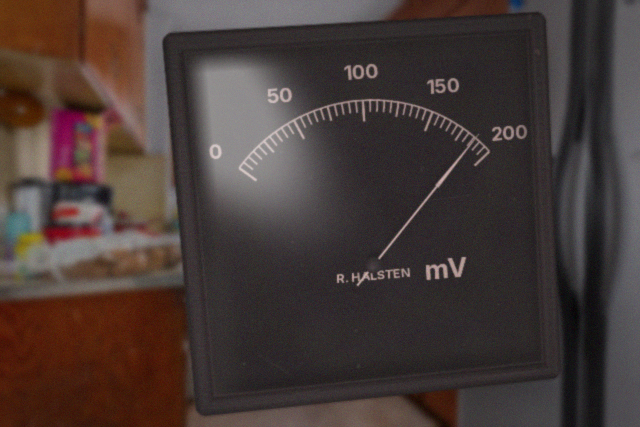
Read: {"value": 185, "unit": "mV"}
